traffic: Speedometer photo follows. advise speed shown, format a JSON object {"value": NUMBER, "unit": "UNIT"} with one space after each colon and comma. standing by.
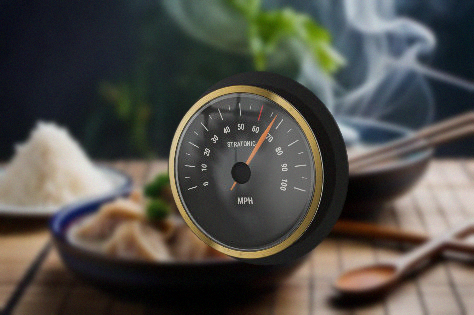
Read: {"value": 67.5, "unit": "mph"}
